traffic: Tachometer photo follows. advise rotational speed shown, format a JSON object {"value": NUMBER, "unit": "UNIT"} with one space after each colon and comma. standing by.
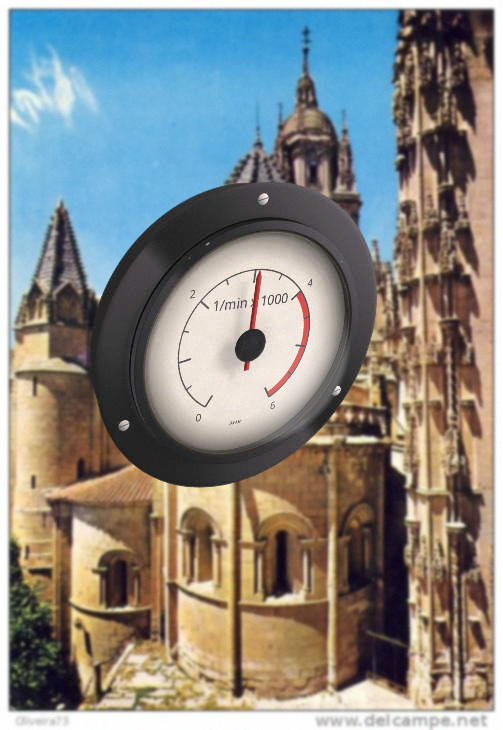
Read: {"value": 3000, "unit": "rpm"}
